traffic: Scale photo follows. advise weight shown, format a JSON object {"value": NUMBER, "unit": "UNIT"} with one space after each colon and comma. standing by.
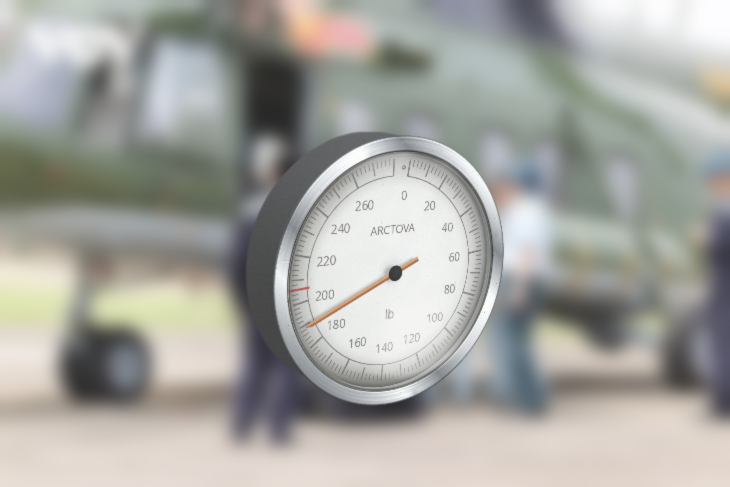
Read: {"value": 190, "unit": "lb"}
